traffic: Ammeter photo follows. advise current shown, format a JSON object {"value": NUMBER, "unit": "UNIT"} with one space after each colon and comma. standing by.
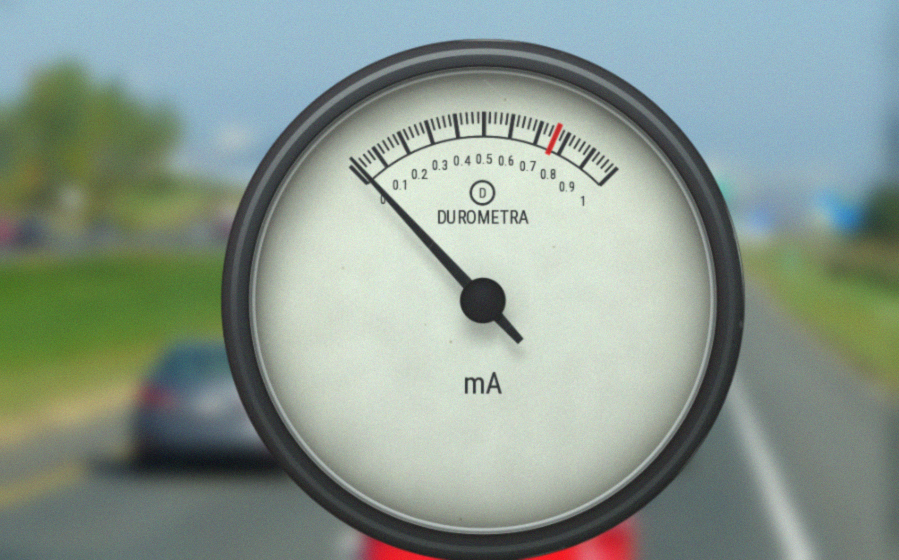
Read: {"value": 0.02, "unit": "mA"}
